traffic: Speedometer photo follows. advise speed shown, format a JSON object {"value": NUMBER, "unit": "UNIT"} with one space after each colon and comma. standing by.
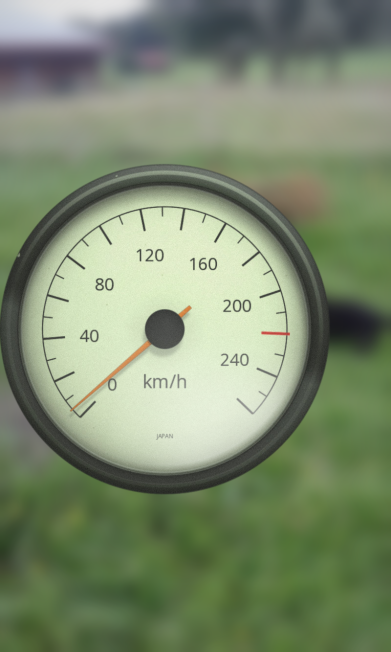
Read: {"value": 5, "unit": "km/h"}
